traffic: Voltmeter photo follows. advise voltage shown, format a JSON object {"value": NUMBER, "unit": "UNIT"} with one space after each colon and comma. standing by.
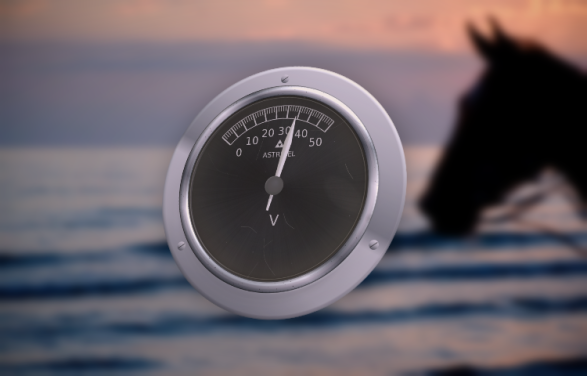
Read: {"value": 35, "unit": "V"}
